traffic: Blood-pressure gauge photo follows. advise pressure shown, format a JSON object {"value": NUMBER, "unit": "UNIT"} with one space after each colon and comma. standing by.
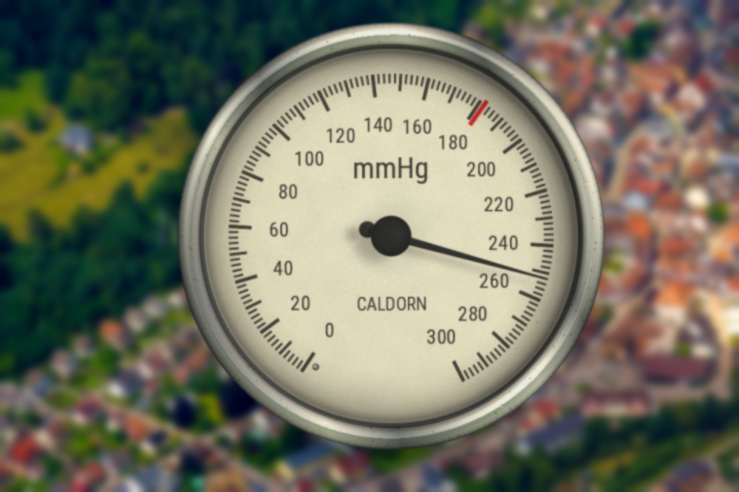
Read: {"value": 252, "unit": "mmHg"}
